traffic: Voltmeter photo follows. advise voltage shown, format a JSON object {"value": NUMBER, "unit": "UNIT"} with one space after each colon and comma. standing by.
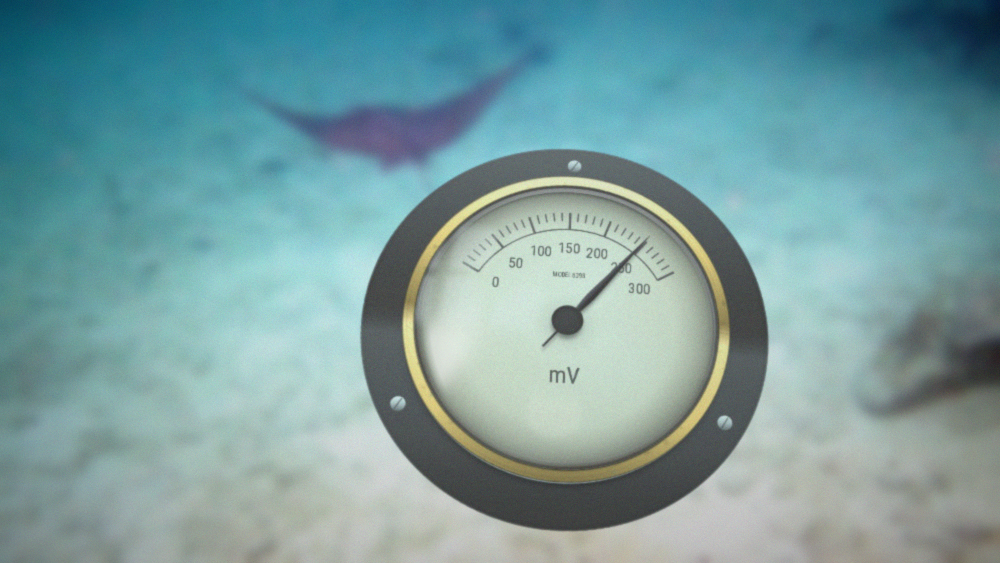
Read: {"value": 250, "unit": "mV"}
